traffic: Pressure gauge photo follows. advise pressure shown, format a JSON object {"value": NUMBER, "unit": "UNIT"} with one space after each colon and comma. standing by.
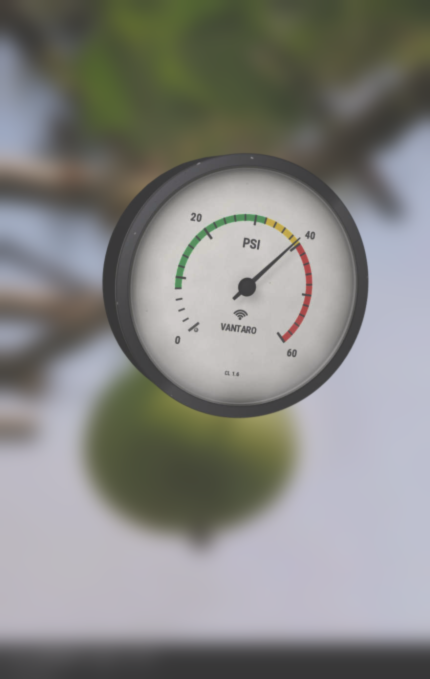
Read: {"value": 39, "unit": "psi"}
